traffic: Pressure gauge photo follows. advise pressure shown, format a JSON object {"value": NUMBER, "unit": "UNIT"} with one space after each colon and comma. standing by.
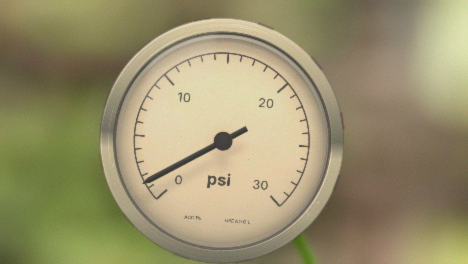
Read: {"value": 1.5, "unit": "psi"}
